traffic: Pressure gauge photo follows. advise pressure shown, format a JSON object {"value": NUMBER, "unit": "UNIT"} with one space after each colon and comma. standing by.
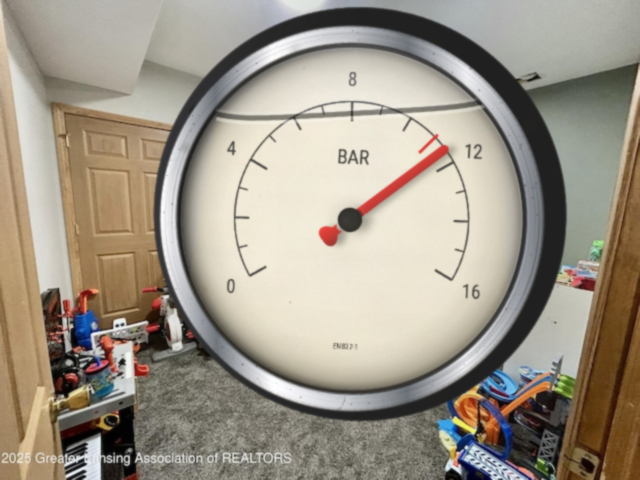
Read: {"value": 11.5, "unit": "bar"}
